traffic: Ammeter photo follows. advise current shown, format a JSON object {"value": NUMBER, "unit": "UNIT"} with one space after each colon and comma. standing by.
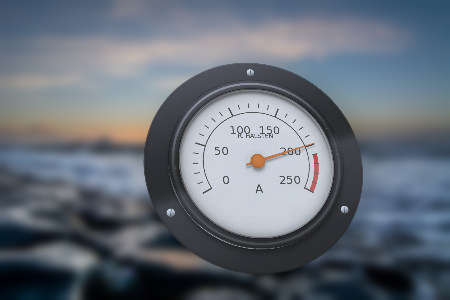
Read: {"value": 200, "unit": "A"}
